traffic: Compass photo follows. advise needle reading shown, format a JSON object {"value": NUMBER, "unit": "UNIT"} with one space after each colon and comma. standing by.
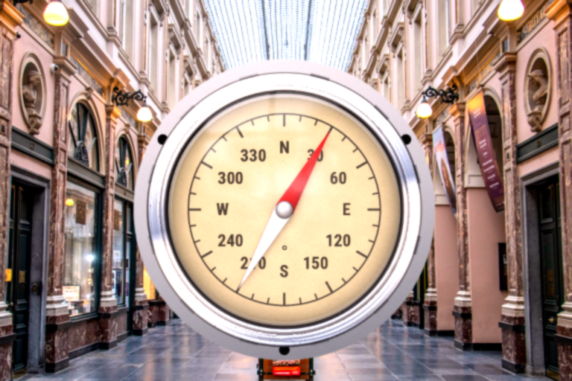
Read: {"value": 30, "unit": "°"}
